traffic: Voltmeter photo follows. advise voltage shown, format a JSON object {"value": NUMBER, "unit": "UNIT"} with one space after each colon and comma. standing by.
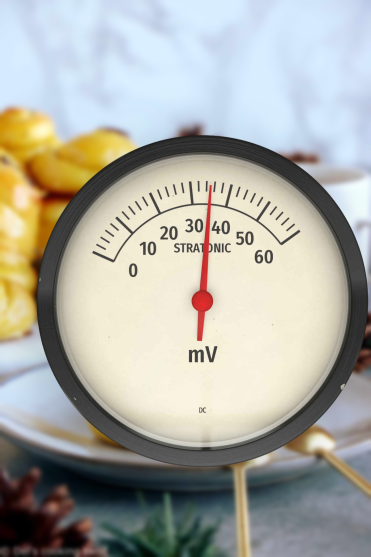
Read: {"value": 35, "unit": "mV"}
